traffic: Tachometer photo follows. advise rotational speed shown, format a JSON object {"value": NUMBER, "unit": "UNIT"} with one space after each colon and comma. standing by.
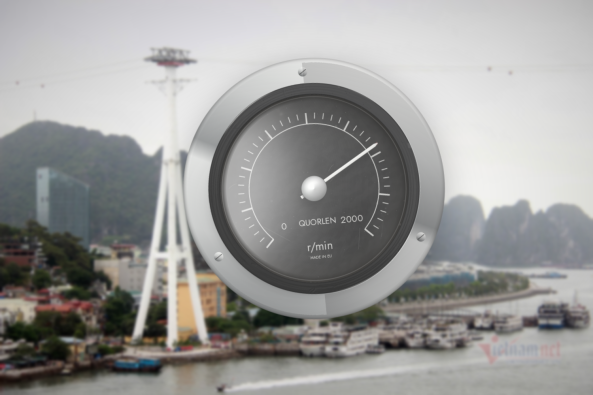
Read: {"value": 1450, "unit": "rpm"}
